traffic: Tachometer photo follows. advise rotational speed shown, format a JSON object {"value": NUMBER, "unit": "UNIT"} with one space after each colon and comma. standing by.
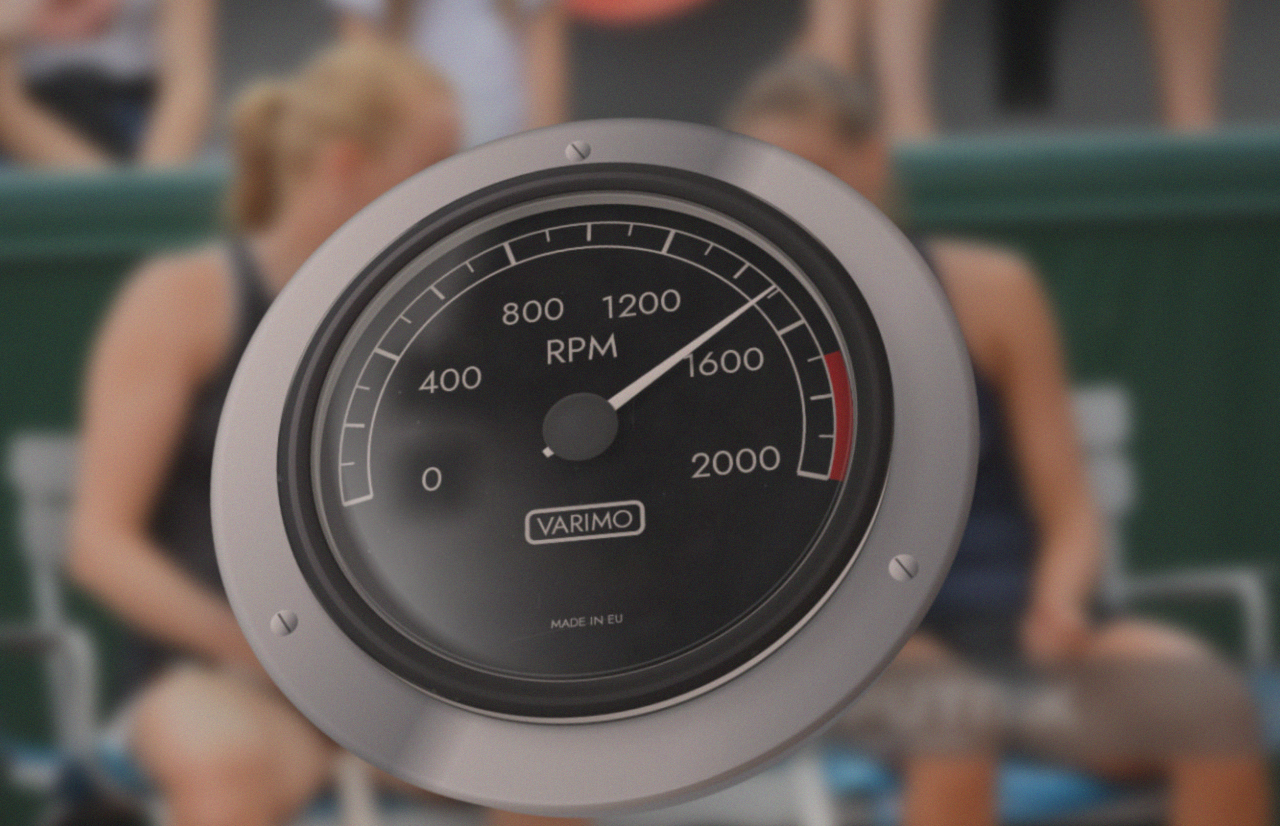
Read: {"value": 1500, "unit": "rpm"}
